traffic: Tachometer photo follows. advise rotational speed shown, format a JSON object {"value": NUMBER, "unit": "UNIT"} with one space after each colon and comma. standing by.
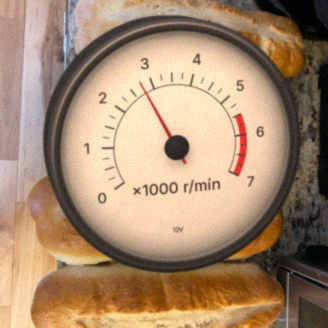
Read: {"value": 2750, "unit": "rpm"}
